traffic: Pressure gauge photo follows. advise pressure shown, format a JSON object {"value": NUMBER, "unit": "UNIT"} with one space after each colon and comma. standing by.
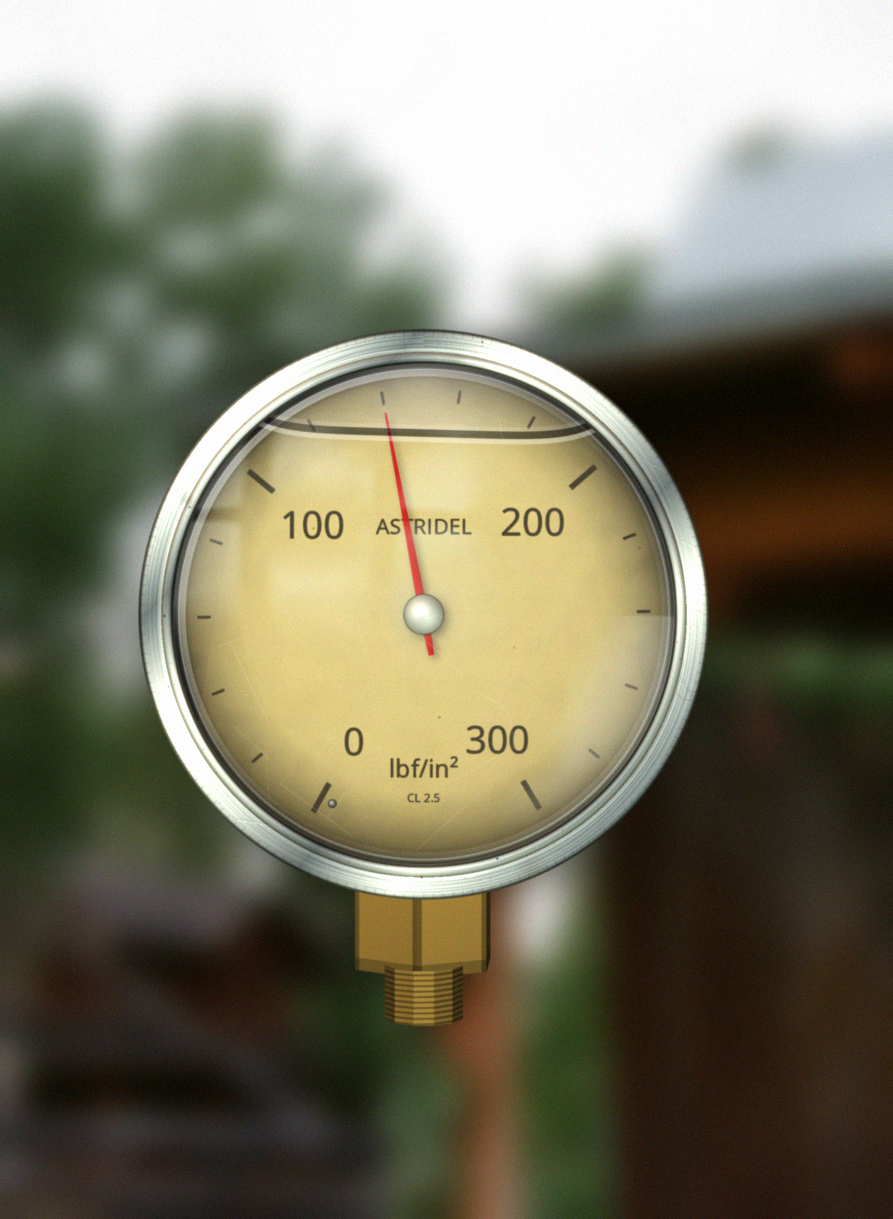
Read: {"value": 140, "unit": "psi"}
